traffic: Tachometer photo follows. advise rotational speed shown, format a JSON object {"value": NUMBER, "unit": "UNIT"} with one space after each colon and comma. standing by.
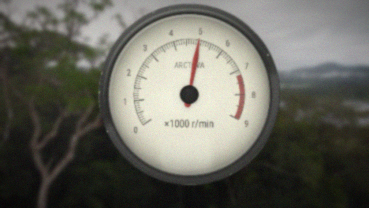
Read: {"value": 5000, "unit": "rpm"}
